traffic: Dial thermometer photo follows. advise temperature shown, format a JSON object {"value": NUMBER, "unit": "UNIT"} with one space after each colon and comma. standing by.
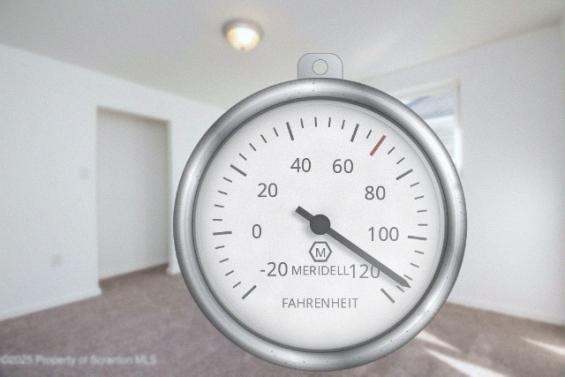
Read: {"value": 114, "unit": "°F"}
